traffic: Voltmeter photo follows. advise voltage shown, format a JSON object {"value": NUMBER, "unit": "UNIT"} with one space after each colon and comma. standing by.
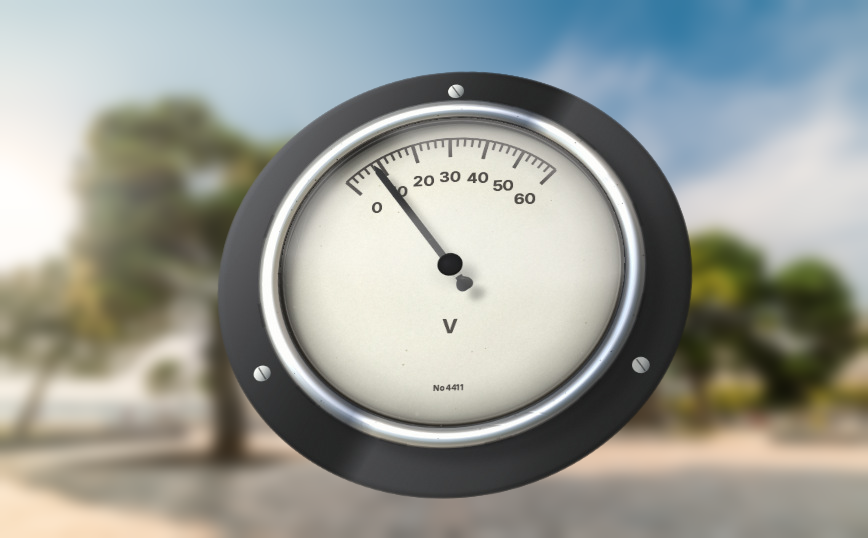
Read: {"value": 8, "unit": "V"}
